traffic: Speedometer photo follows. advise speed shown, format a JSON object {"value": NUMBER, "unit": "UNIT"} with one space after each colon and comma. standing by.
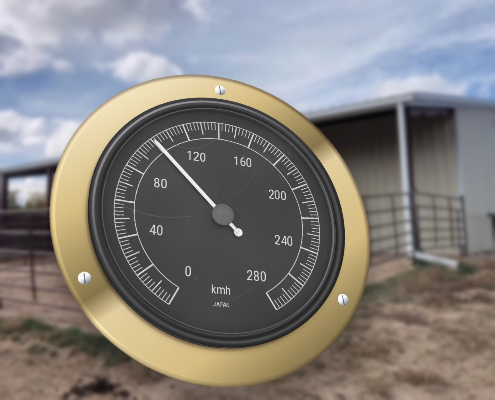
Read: {"value": 100, "unit": "km/h"}
